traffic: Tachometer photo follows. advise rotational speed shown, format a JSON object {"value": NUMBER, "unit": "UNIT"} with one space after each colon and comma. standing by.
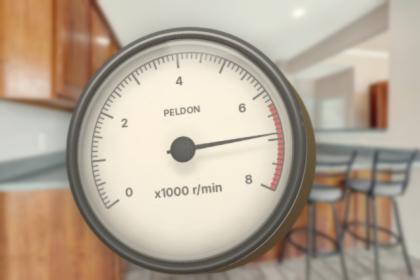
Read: {"value": 6900, "unit": "rpm"}
